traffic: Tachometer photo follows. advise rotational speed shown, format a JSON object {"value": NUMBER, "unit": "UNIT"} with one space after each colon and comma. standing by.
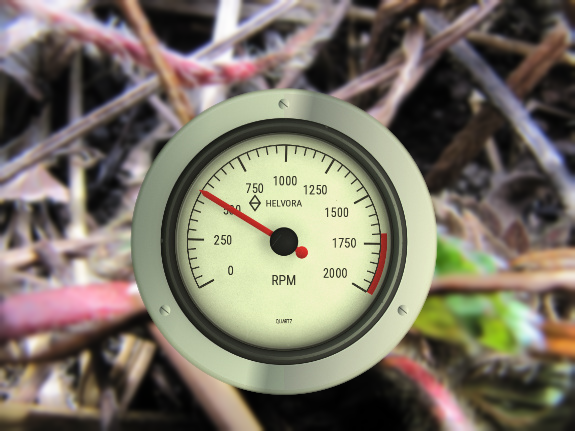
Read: {"value": 500, "unit": "rpm"}
